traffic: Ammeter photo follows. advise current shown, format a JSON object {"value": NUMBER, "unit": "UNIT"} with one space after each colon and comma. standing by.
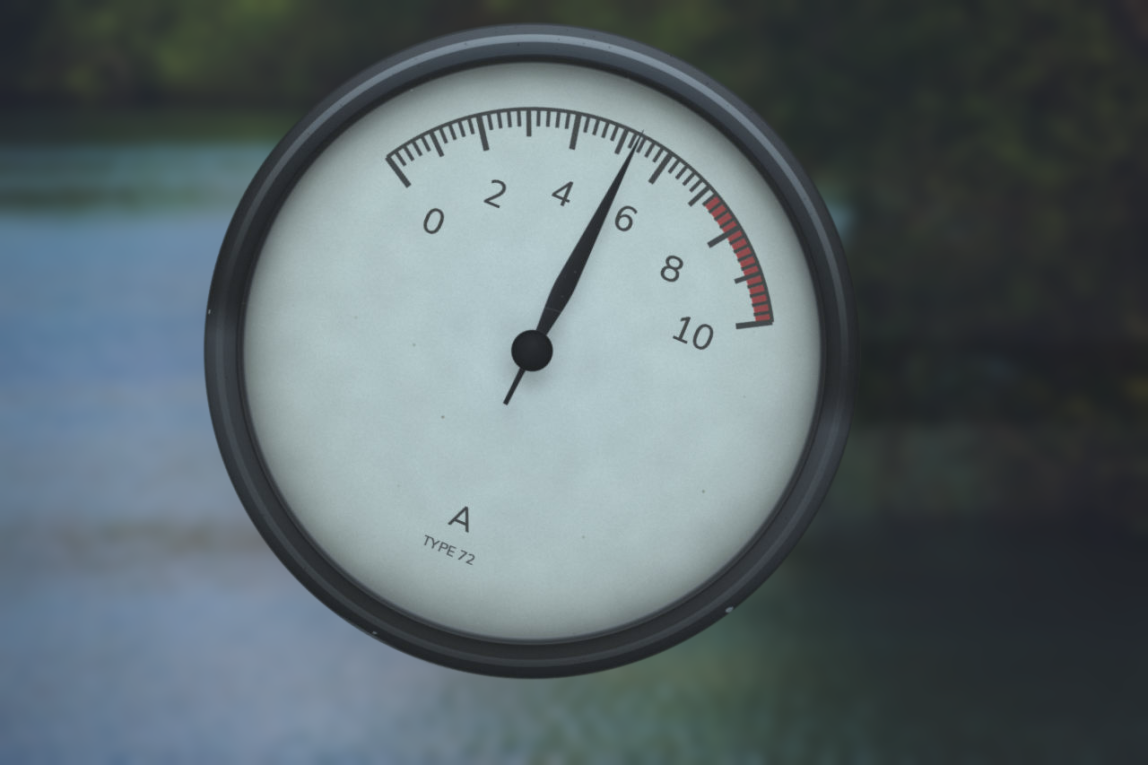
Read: {"value": 5.3, "unit": "A"}
